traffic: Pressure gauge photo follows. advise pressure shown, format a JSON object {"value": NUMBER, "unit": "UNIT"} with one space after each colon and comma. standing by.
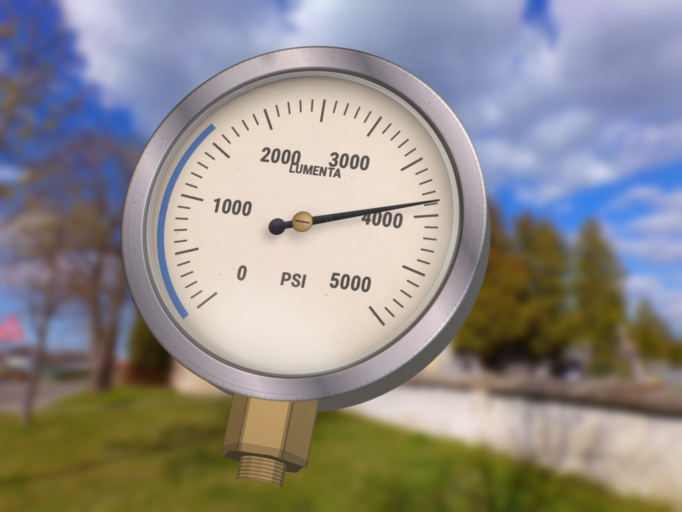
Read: {"value": 3900, "unit": "psi"}
